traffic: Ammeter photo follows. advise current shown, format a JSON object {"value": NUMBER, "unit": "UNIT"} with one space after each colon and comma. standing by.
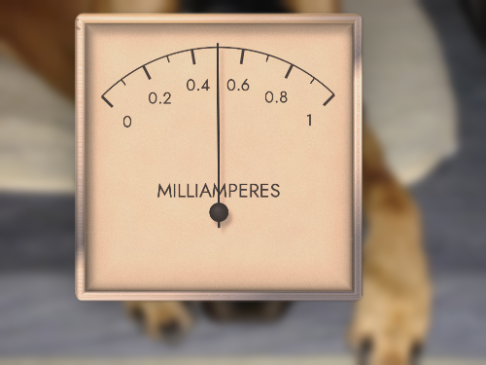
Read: {"value": 0.5, "unit": "mA"}
